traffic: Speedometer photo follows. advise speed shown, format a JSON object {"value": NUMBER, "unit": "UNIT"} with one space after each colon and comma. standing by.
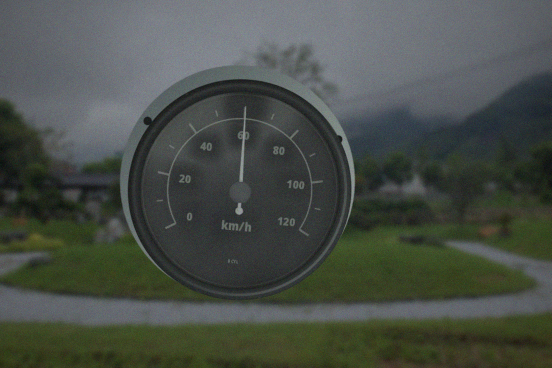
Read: {"value": 60, "unit": "km/h"}
